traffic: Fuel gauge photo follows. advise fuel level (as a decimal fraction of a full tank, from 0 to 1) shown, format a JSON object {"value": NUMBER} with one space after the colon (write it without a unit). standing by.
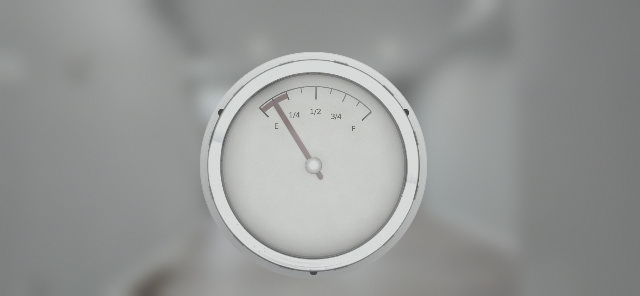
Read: {"value": 0.125}
